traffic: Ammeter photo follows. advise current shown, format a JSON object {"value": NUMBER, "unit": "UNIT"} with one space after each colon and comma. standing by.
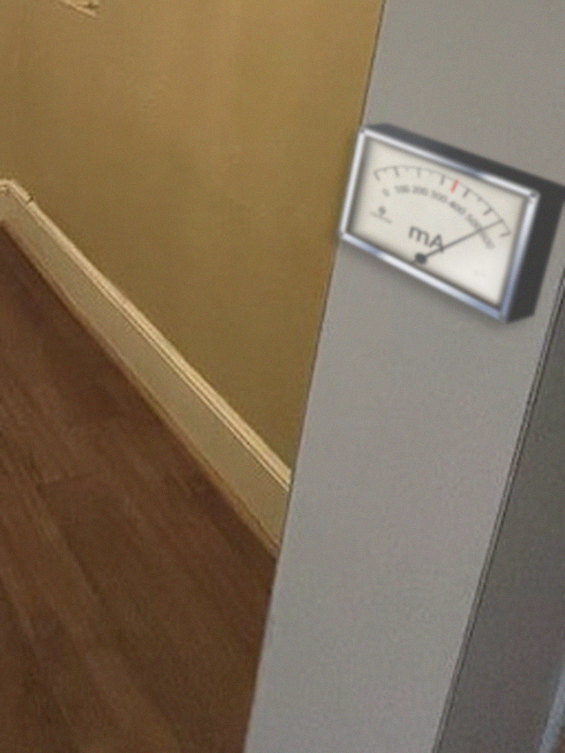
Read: {"value": 550, "unit": "mA"}
